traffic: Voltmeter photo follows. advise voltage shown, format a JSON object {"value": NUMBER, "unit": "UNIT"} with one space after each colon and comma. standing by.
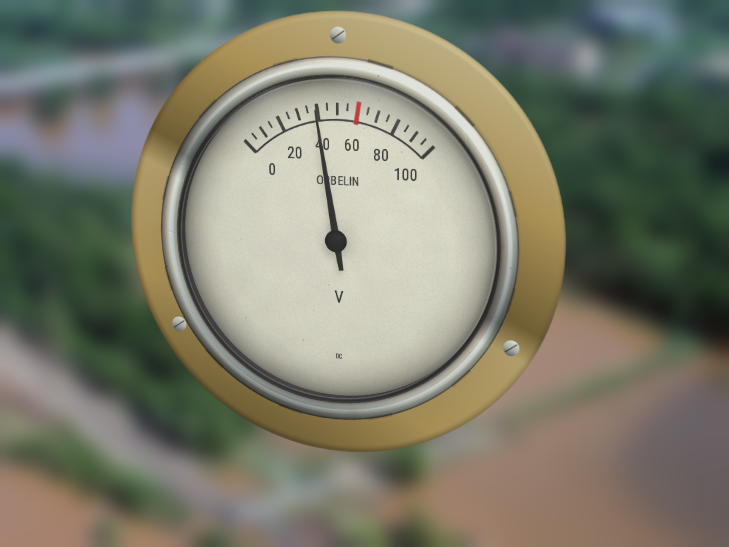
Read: {"value": 40, "unit": "V"}
